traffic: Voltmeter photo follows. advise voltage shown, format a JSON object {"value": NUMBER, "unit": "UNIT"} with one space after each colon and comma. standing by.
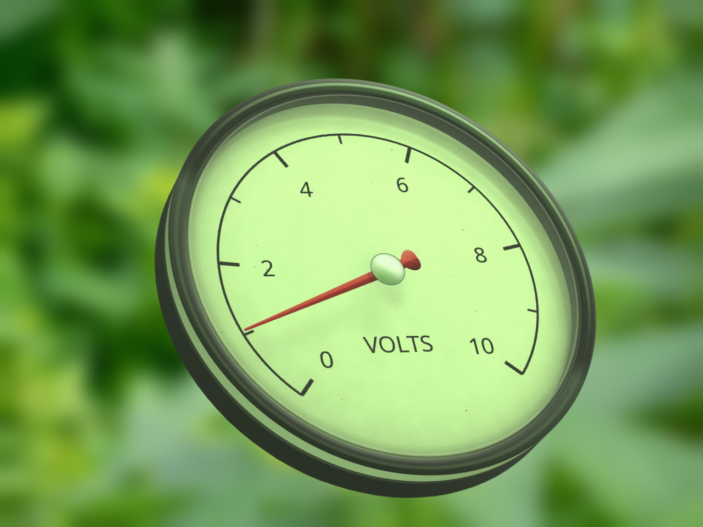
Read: {"value": 1, "unit": "V"}
